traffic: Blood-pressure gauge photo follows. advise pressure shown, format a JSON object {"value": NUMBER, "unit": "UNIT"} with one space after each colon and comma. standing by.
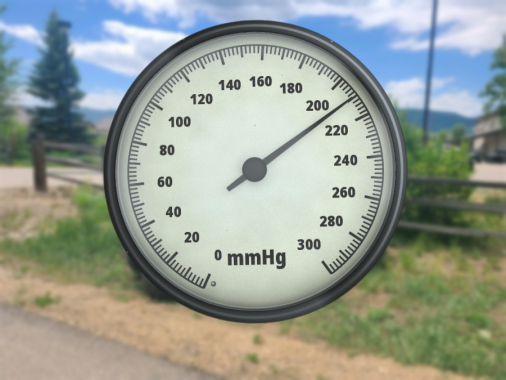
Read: {"value": 210, "unit": "mmHg"}
